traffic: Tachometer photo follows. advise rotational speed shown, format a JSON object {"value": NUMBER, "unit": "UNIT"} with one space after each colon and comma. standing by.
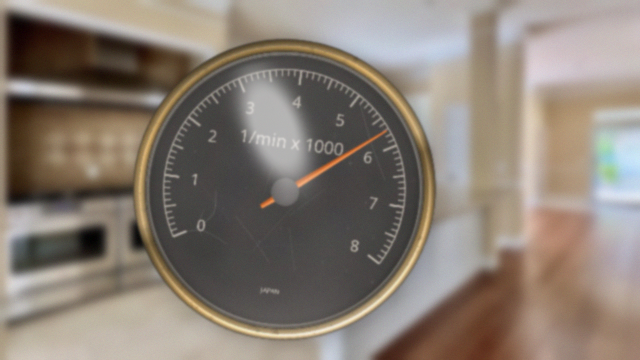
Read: {"value": 5700, "unit": "rpm"}
